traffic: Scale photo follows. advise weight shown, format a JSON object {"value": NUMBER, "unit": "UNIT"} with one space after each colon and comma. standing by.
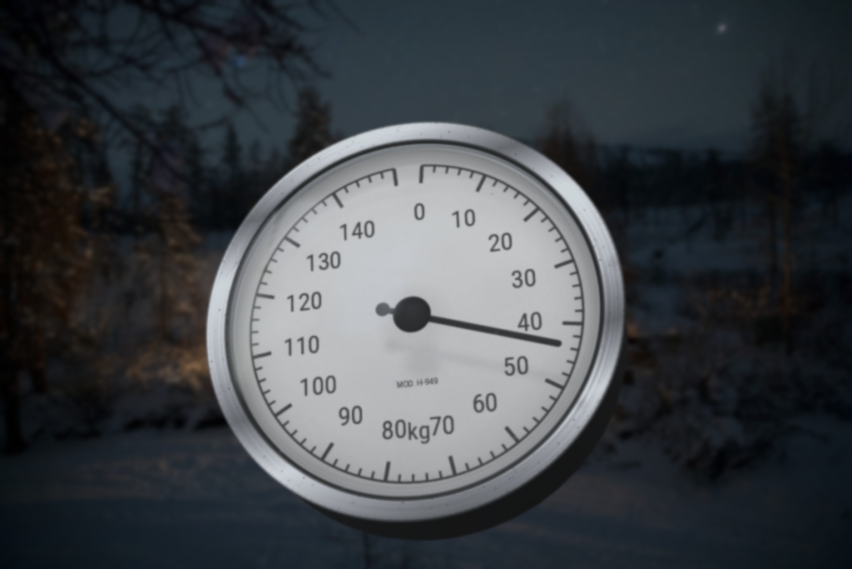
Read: {"value": 44, "unit": "kg"}
